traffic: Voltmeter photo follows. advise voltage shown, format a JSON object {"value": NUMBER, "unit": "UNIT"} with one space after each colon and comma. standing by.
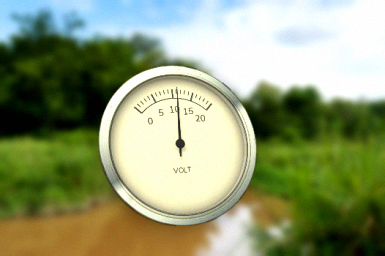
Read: {"value": 11, "unit": "V"}
